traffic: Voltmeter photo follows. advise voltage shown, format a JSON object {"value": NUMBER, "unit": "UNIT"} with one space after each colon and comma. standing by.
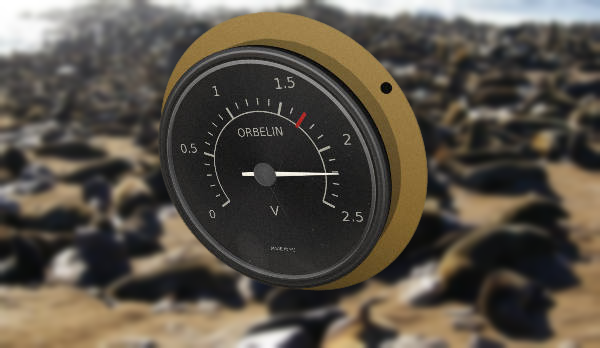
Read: {"value": 2.2, "unit": "V"}
